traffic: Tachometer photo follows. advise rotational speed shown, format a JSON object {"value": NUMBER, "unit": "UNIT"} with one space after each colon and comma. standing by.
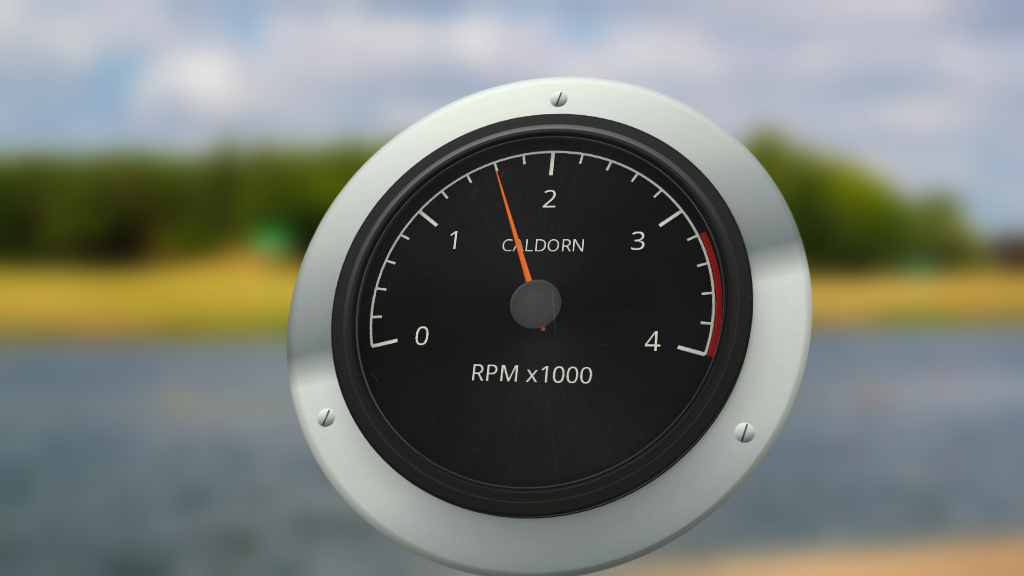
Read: {"value": 1600, "unit": "rpm"}
